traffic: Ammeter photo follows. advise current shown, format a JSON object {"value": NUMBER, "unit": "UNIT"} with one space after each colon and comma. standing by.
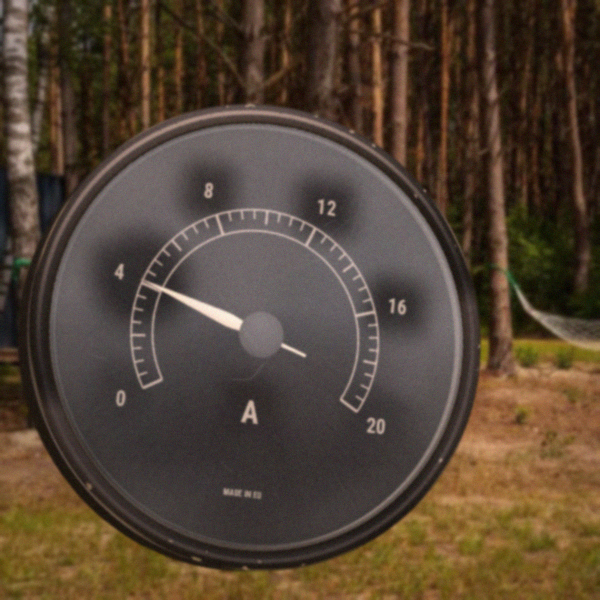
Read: {"value": 4, "unit": "A"}
